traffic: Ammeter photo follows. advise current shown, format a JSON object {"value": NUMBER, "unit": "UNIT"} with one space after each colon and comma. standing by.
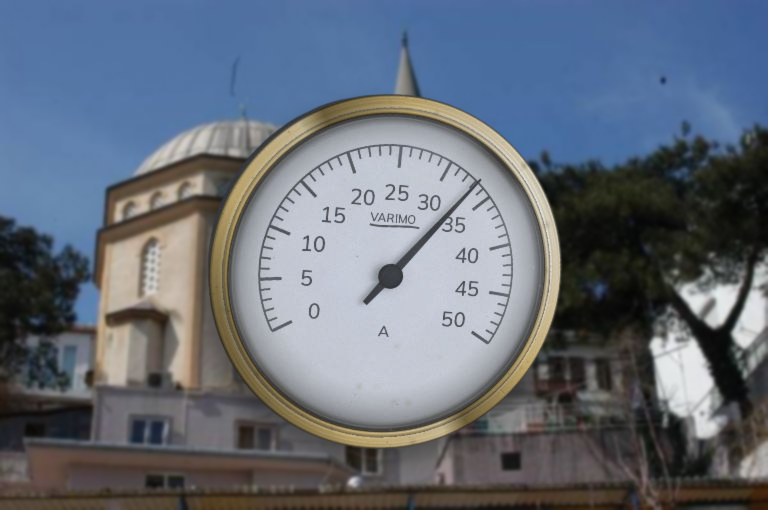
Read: {"value": 33, "unit": "A"}
